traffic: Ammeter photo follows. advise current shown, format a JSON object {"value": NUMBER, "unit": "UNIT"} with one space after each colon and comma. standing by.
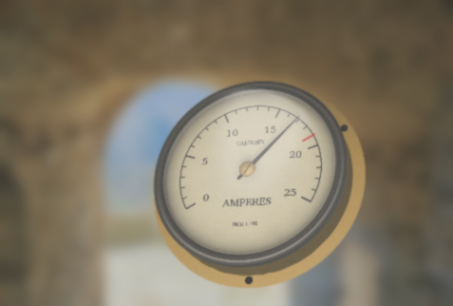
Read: {"value": 17, "unit": "A"}
